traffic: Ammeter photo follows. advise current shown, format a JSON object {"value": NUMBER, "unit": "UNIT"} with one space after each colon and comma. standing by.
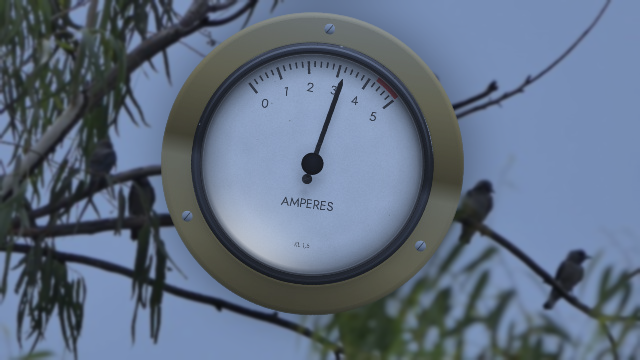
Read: {"value": 3.2, "unit": "A"}
